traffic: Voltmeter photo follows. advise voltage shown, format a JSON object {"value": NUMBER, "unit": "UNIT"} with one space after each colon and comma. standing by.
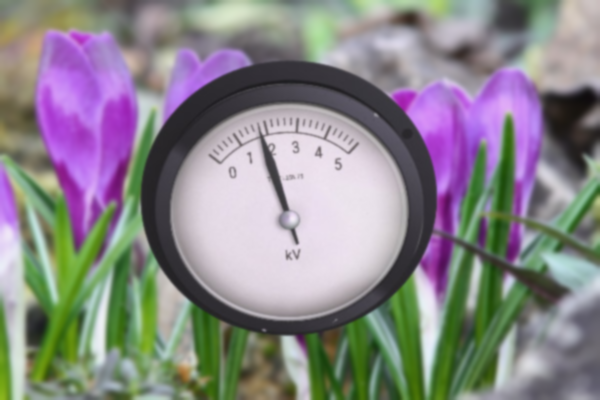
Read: {"value": 1.8, "unit": "kV"}
